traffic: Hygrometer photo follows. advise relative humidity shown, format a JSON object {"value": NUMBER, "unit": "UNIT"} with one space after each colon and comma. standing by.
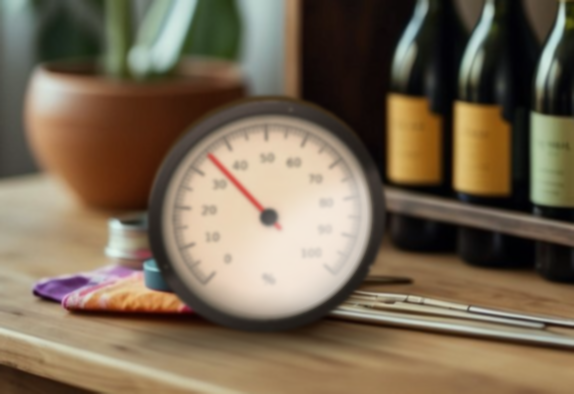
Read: {"value": 35, "unit": "%"}
